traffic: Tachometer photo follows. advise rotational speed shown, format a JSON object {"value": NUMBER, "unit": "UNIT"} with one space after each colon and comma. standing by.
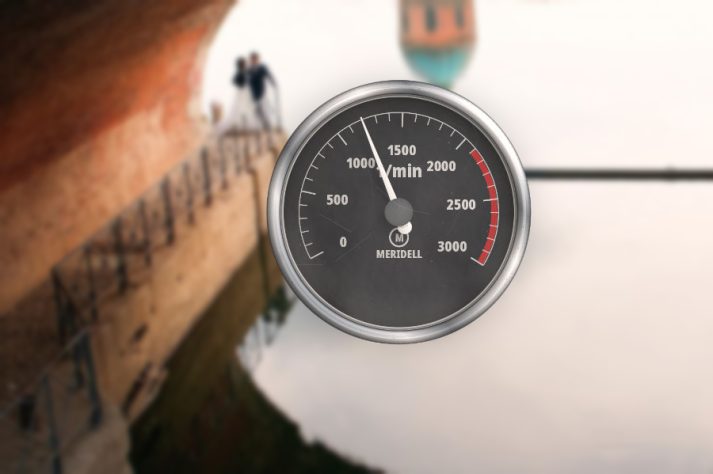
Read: {"value": 1200, "unit": "rpm"}
